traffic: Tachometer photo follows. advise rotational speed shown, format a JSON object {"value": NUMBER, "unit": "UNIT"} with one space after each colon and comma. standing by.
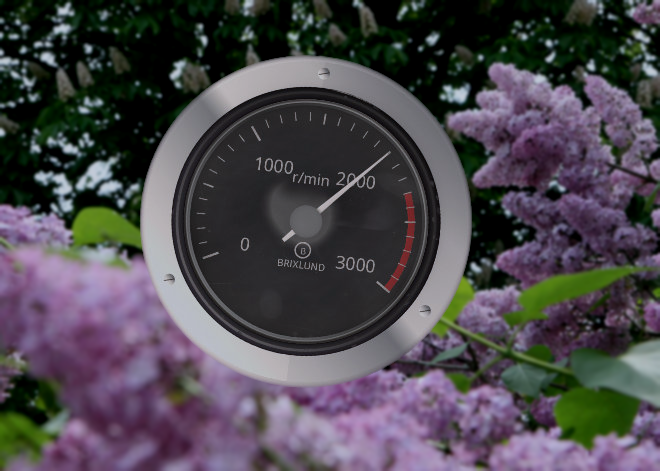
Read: {"value": 2000, "unit": "rpm"}
